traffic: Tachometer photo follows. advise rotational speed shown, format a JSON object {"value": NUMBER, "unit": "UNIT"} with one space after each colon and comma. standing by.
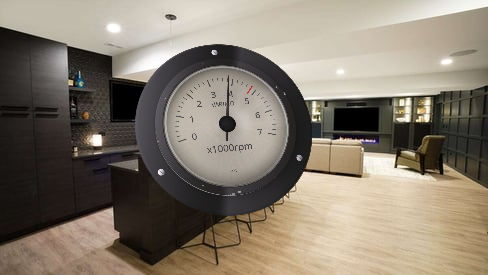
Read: {"value": 3800, "unit": "rpm"}
